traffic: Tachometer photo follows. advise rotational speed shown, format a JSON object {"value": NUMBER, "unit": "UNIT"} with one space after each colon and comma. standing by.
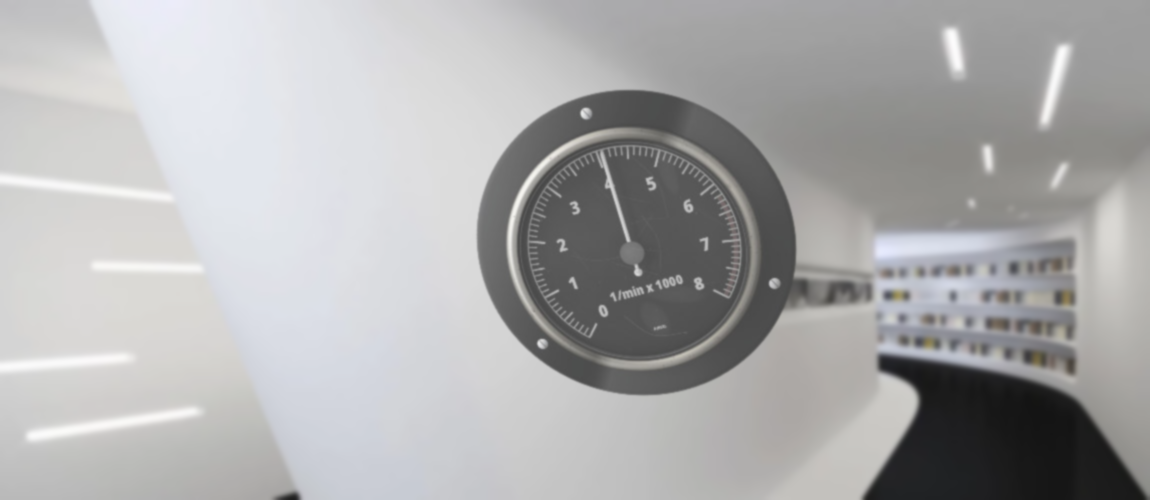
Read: {"value": 4100, "unit": "rpm"}
